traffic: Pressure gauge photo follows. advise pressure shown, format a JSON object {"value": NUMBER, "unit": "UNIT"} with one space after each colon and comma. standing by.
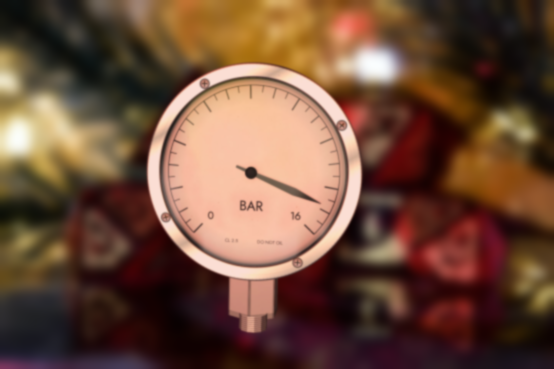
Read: {"value": 14.75, "unit": "bar"}
